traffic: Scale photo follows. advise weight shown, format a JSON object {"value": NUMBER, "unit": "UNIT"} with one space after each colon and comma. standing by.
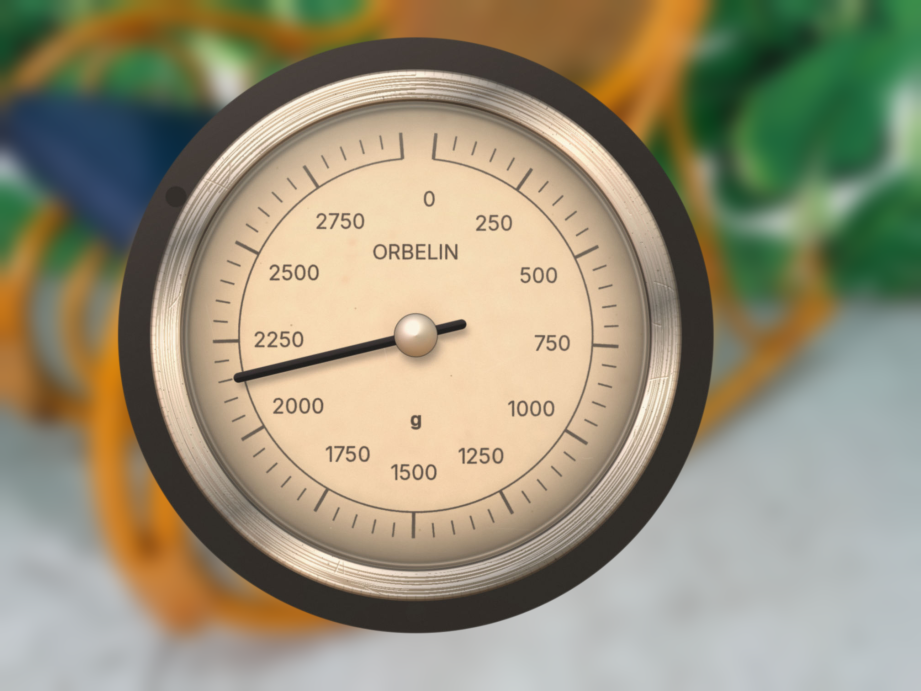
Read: {"value": 2150, "unit": "g"}
